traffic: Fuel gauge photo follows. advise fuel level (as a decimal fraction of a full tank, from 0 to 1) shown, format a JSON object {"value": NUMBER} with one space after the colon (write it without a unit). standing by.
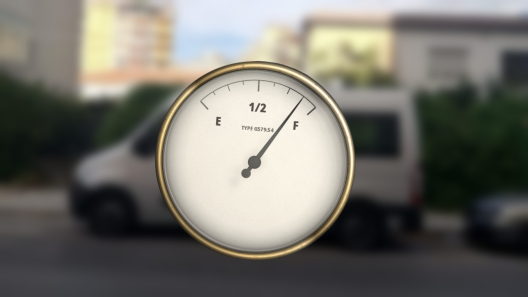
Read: {"value": 0.875}
